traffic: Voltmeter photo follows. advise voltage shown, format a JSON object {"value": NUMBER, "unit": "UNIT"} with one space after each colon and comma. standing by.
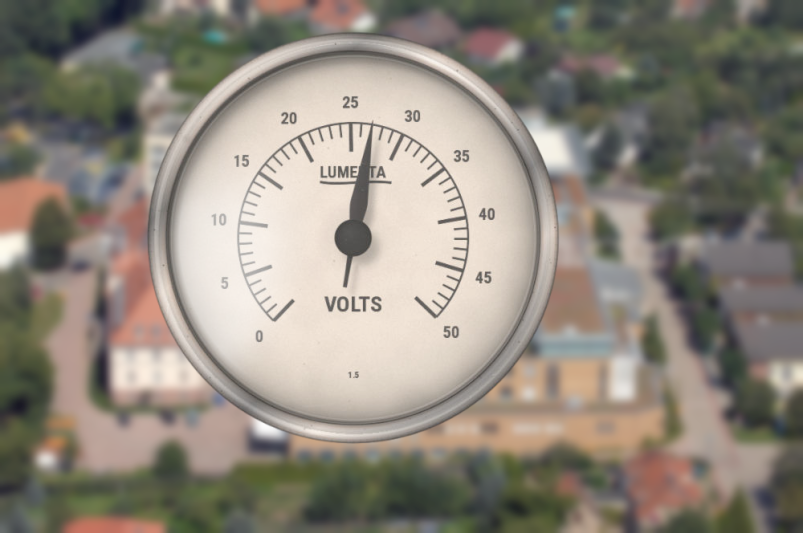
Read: {"value": 27, "unit": "V"}
